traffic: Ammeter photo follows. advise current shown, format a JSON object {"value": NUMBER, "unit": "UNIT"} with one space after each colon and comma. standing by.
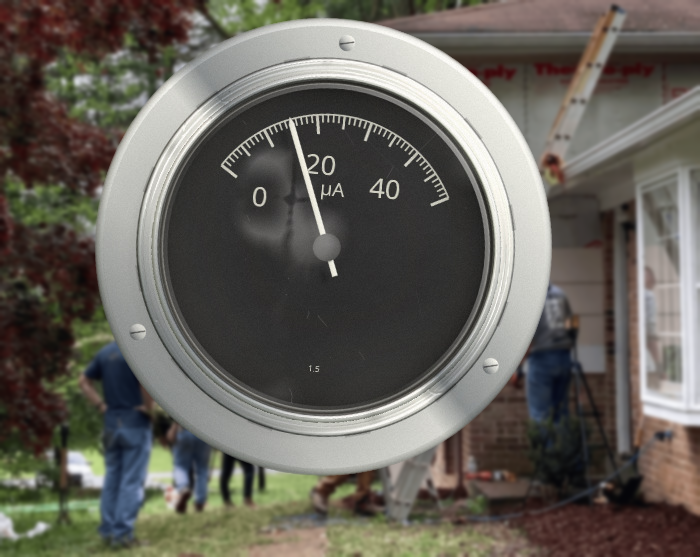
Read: {"value": 15, "unit": "µA"}
